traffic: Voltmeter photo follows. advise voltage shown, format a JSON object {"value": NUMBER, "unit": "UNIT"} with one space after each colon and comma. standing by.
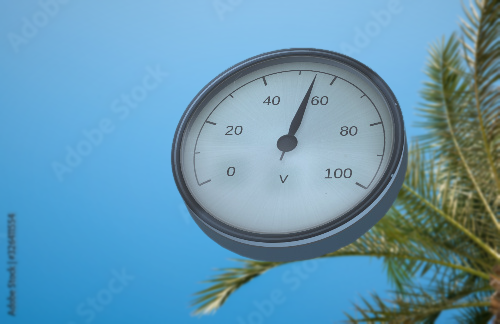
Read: {"value": 55, "unit": "V"}
